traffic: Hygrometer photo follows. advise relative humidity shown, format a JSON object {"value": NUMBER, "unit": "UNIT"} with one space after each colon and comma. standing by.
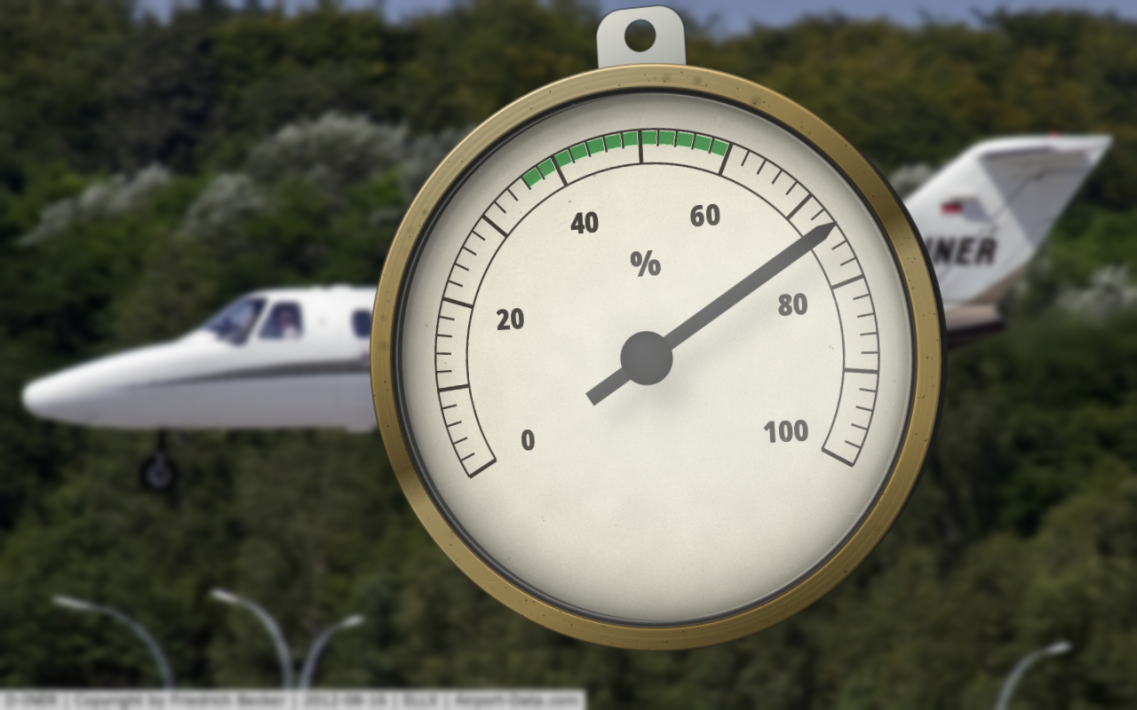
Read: {"value": 74, "unit": "%"}
